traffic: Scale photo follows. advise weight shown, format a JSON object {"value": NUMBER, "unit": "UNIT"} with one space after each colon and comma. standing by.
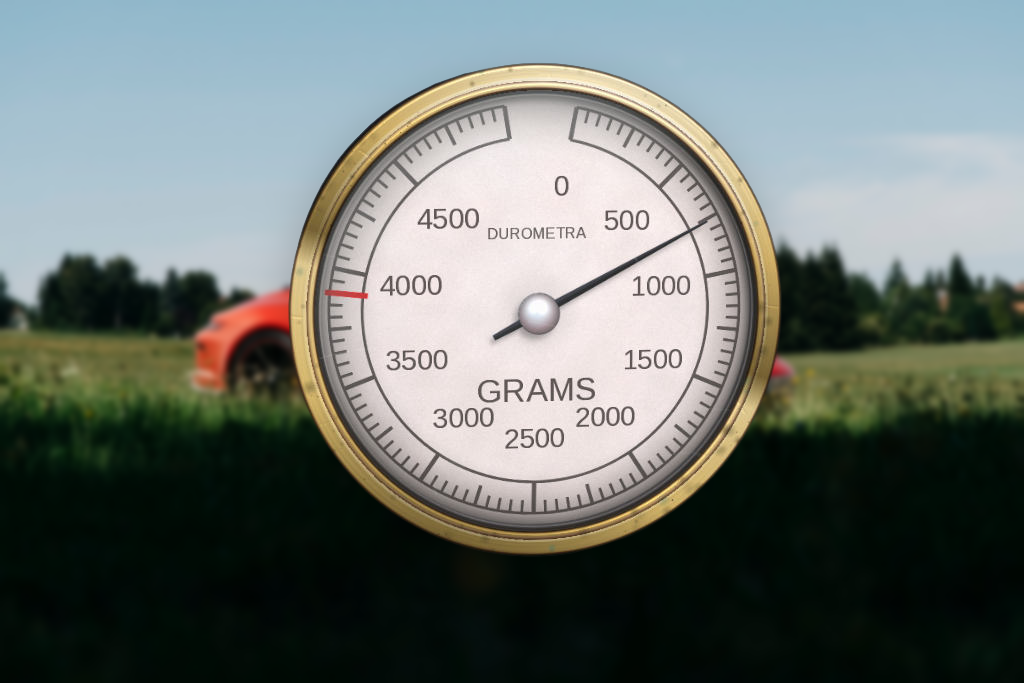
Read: {"value": 750, "unit": "g"}
